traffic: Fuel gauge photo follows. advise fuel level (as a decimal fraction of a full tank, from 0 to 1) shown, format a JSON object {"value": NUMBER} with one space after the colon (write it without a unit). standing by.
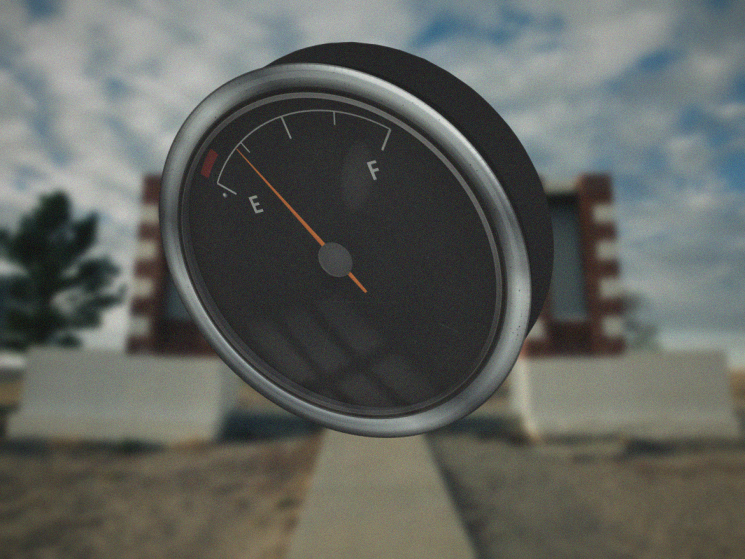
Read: {"value": 0.25}
